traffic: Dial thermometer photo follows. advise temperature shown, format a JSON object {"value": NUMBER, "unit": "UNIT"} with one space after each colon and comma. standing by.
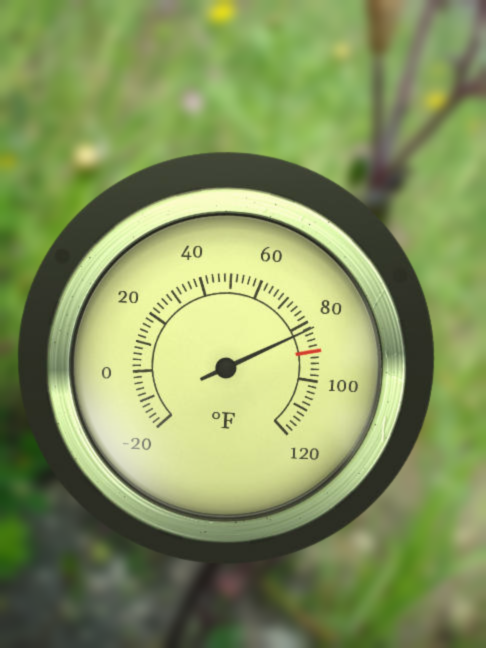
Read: {"value": 82, "unit": "°F"}
